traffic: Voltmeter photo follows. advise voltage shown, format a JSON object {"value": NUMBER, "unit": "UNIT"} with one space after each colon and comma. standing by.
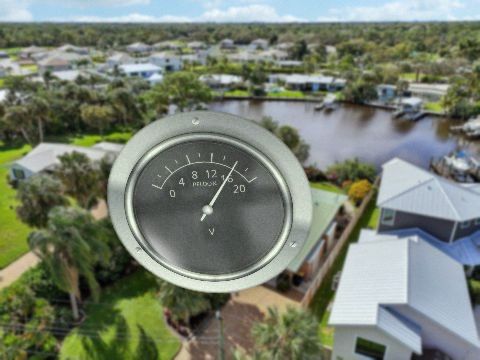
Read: {"value": 16, "unit": "V"}
